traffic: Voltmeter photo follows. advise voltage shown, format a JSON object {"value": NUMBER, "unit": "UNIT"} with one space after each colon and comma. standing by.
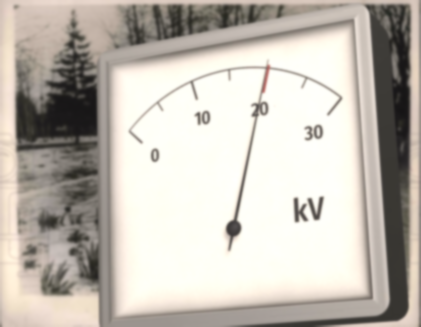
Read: {"value": 20, "unit": "kV"}
